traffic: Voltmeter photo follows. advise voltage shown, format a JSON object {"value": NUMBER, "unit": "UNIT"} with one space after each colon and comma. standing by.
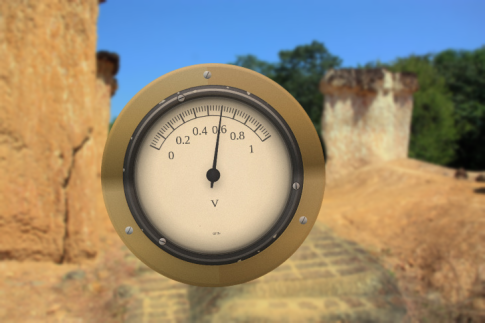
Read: {"value": 0.6, "unit": "V"}
